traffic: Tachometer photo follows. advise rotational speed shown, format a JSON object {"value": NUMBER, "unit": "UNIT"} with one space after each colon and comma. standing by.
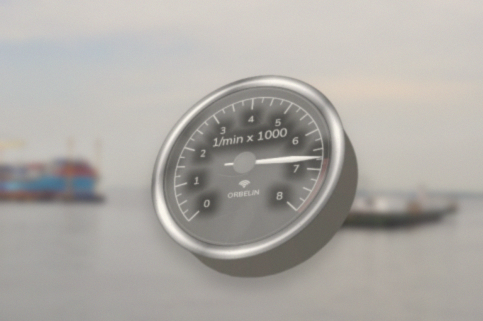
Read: {"value": 6750, "unit": "rpm"}
